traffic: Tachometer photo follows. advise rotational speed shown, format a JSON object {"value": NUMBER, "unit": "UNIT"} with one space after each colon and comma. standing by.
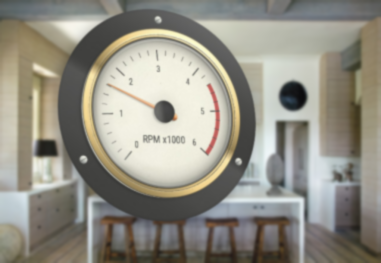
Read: {"value": 1600, "unit": "rpm"}
